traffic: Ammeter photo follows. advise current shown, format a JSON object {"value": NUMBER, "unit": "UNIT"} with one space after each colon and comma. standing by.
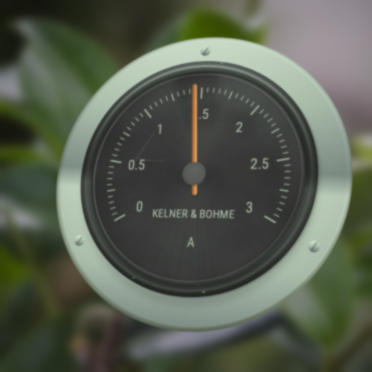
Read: {"value": 1.45, "unit": "A"}
